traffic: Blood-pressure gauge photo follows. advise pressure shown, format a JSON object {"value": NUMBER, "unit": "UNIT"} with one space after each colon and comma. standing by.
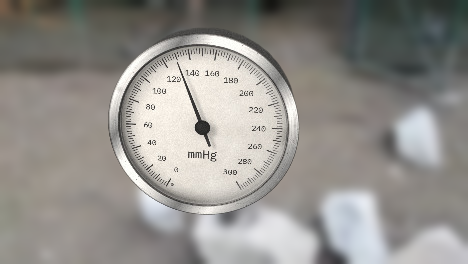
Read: {"value": 130, "unit": "mmHg"}
